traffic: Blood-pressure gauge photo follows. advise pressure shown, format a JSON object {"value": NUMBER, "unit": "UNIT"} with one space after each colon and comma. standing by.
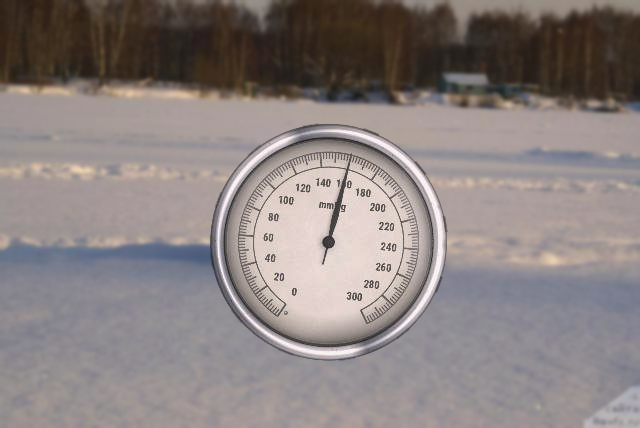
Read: {"value": 160, "unit": "mmHg"}
